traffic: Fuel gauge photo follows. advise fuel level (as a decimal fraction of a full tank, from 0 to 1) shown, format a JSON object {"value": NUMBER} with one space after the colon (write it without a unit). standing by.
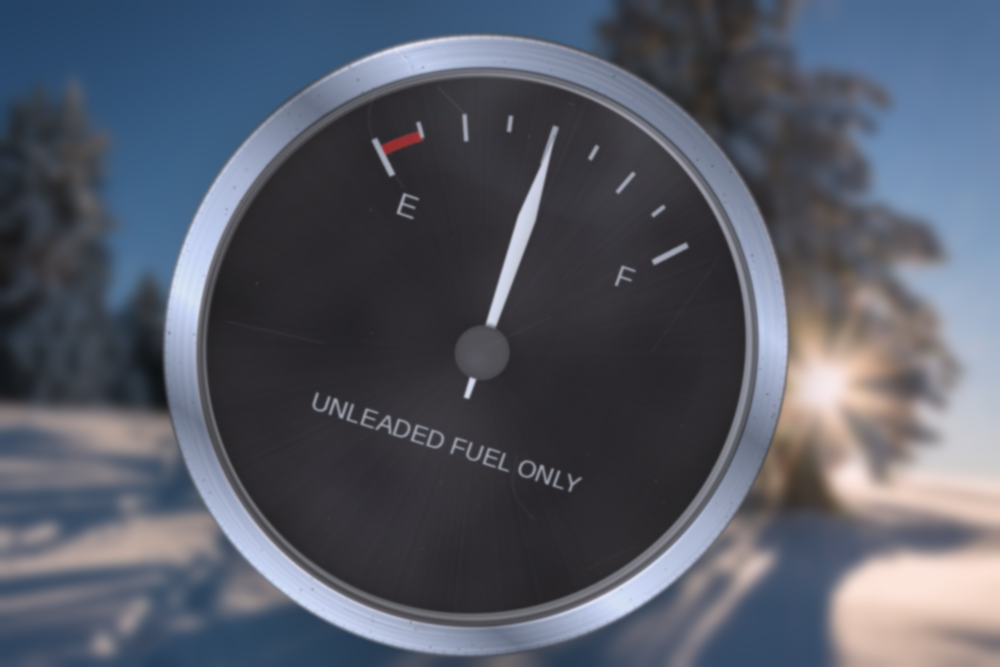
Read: {"value": 0.5}
